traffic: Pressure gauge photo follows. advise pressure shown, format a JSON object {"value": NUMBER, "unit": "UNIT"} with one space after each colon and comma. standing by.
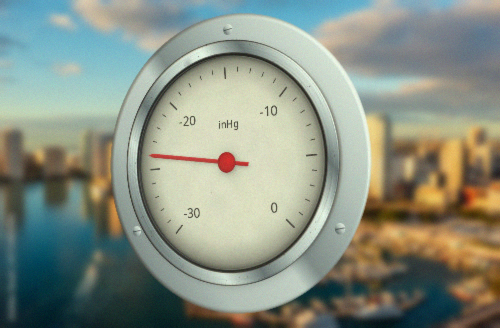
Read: {"value": -24, "unit": "inHg"}
